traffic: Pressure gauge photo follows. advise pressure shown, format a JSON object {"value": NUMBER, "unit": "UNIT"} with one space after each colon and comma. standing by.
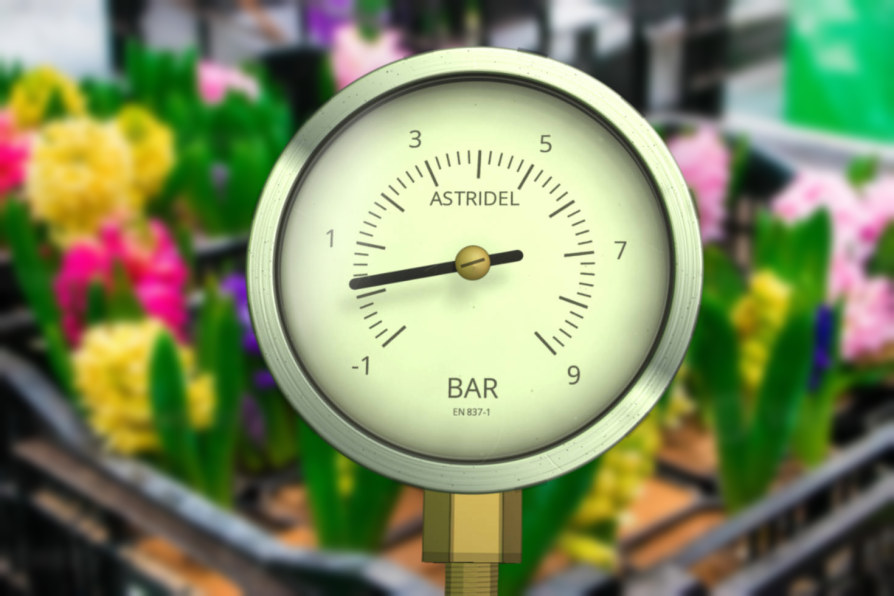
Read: {"value": 0.2, "unit": "bar"}
